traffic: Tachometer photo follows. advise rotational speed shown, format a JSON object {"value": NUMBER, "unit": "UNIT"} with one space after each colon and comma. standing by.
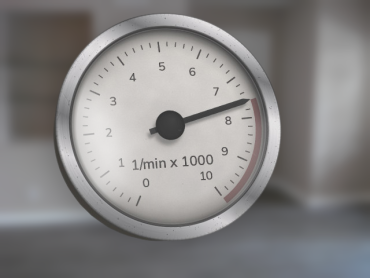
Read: {"value": 7600, "unit": "rpm"}
